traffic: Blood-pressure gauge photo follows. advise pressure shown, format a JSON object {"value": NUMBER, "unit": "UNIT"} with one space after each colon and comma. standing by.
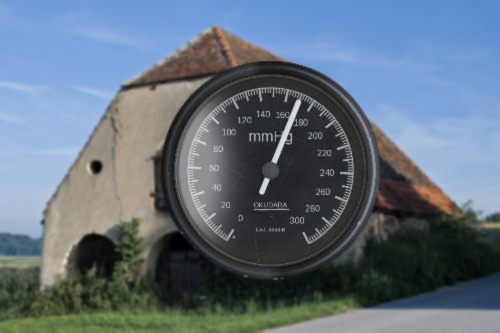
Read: {"value": 170, "unit": "mmHg"}
